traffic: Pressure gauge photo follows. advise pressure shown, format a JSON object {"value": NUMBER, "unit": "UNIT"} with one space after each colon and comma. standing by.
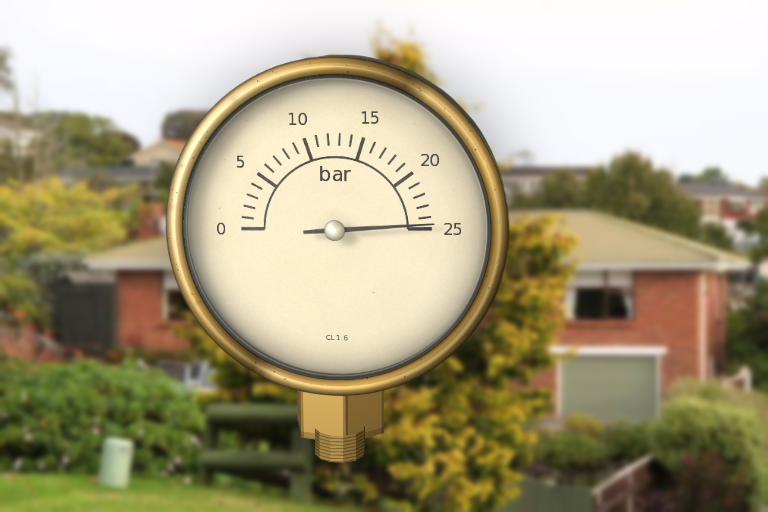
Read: {"value": 24.5, "unit": "bar"}
